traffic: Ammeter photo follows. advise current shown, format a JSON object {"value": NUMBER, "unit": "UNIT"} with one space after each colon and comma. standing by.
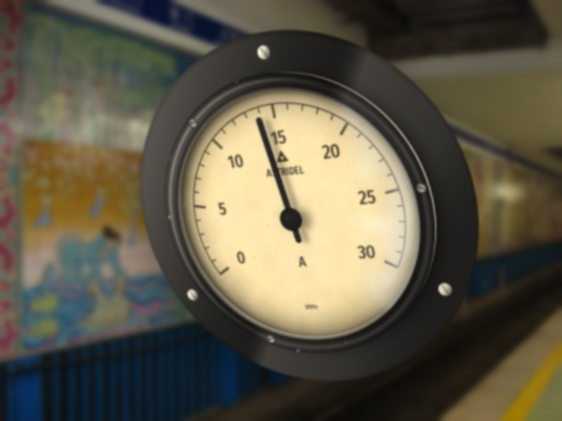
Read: {"value": 14, "unit": "A"}
